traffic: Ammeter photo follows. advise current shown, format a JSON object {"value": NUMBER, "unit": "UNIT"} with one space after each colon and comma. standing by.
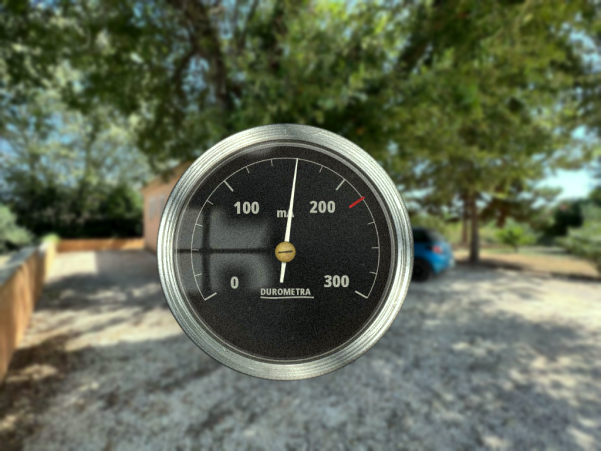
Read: {"value": 160, "unit": "mA"}
